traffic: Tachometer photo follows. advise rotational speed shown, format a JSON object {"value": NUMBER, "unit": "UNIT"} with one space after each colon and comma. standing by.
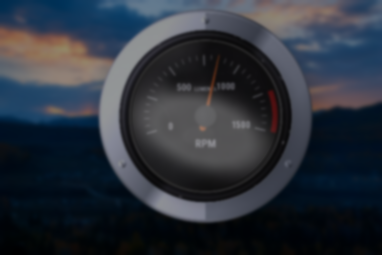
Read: {"value": 850, "unit": "rpm"}
